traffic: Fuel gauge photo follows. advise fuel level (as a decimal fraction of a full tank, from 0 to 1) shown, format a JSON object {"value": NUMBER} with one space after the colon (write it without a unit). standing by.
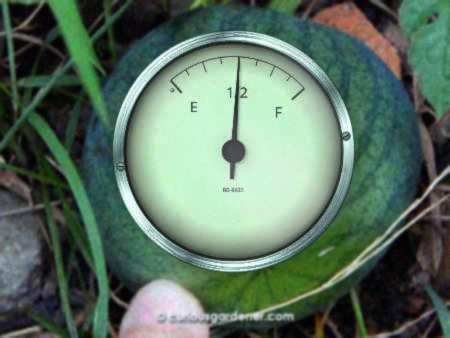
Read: {"value": 0.5}
